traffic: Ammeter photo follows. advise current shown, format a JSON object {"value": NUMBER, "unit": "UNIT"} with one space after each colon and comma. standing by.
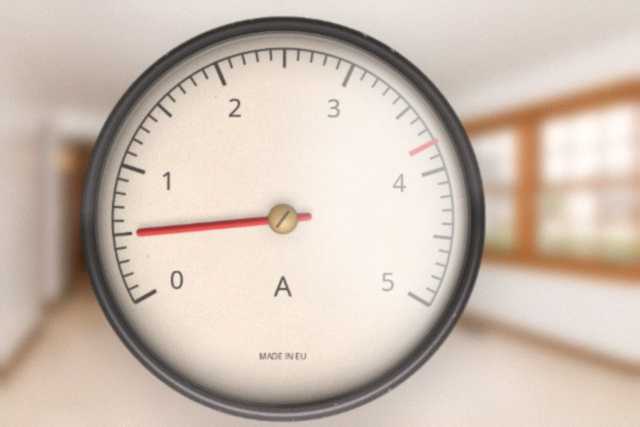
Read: {"value": 0.5, "unit": "A"}
